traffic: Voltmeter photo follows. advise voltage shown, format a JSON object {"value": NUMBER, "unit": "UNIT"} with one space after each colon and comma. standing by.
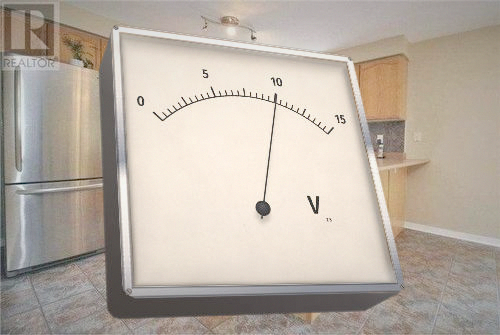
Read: {"value": 10, "unit": "V"}
